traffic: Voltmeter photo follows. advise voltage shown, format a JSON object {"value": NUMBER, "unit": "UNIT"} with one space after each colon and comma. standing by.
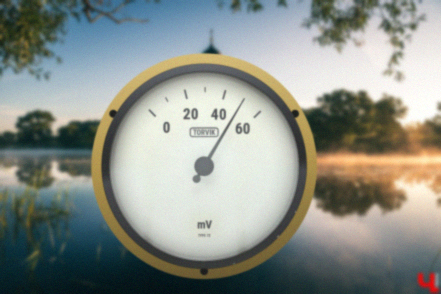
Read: {"value": 50, "unit": "mV"}
